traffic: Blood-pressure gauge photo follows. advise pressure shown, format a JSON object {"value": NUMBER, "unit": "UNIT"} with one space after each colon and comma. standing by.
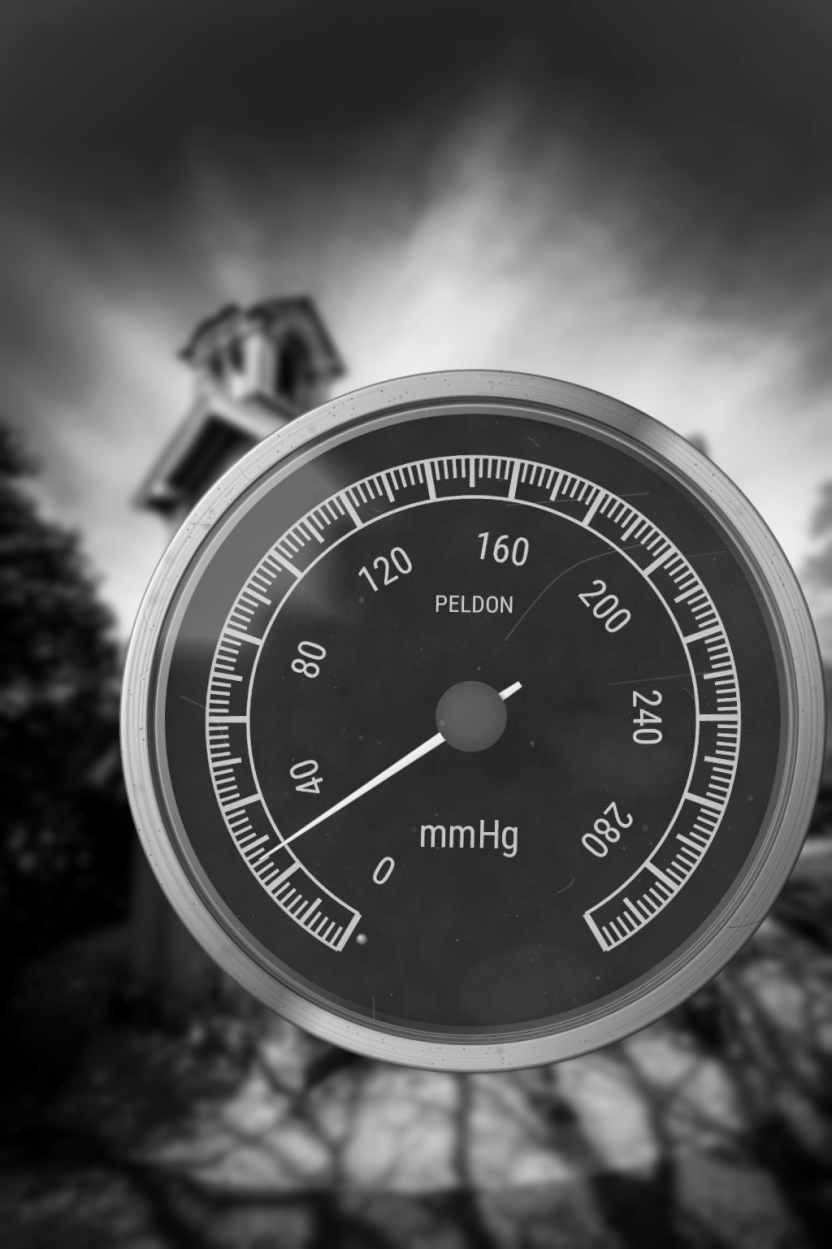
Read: {"value": 26, "unit": "mmHg"}
